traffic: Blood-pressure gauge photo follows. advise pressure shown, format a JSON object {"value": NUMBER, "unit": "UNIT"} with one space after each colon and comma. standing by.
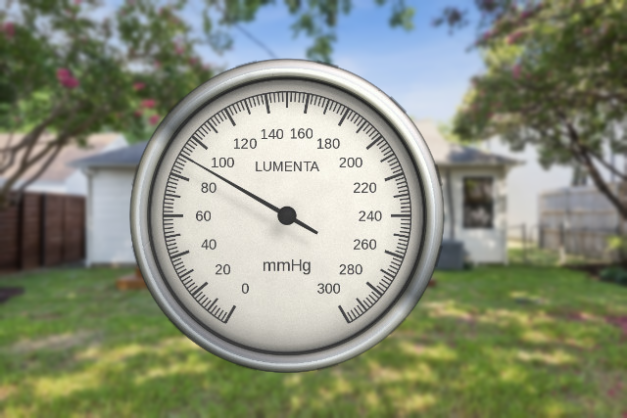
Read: {"value": 90, "unit": "mmHg"}
